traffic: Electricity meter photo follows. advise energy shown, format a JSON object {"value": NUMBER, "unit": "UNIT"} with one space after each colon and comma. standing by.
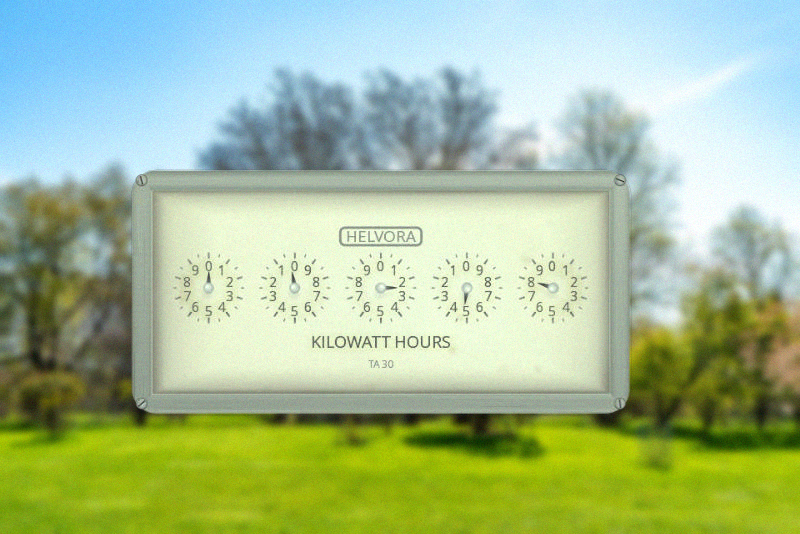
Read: {"value": 248, "unit": "kWh"}
